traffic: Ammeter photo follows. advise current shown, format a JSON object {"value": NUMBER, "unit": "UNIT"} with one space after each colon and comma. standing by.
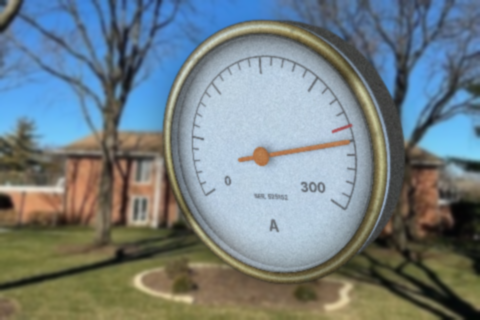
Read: {"value": 250, "unit": "A"}
